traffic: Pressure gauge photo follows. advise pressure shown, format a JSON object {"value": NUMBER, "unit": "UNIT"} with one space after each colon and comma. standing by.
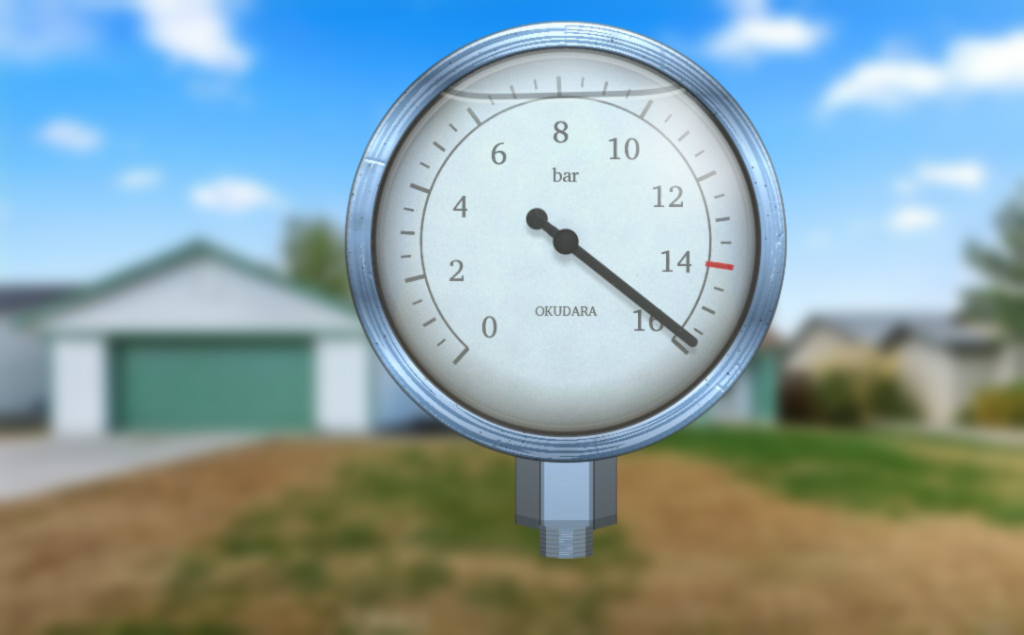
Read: {"value": 15.75, "unit": "bar"}
